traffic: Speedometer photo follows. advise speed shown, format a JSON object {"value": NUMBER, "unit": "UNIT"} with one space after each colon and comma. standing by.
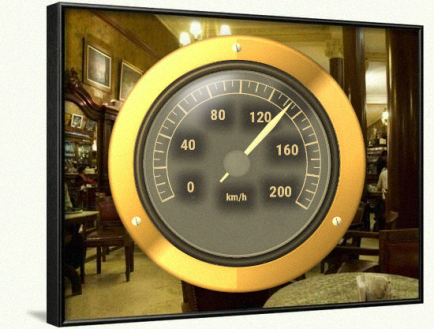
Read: {"value": 132.5, "unit": "km/h"}
